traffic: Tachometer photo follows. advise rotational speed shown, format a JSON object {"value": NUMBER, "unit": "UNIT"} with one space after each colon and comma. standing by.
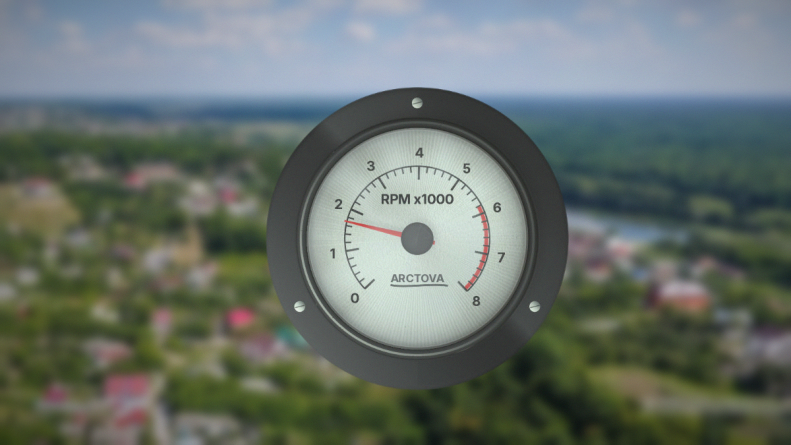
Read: {"value": 1700, "unit": "rpm"}
